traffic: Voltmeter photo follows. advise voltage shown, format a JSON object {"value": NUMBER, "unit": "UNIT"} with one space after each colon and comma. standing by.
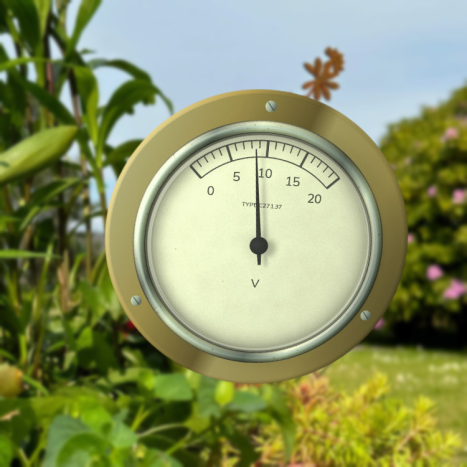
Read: {"value": 8.5, "unit": "V"}
